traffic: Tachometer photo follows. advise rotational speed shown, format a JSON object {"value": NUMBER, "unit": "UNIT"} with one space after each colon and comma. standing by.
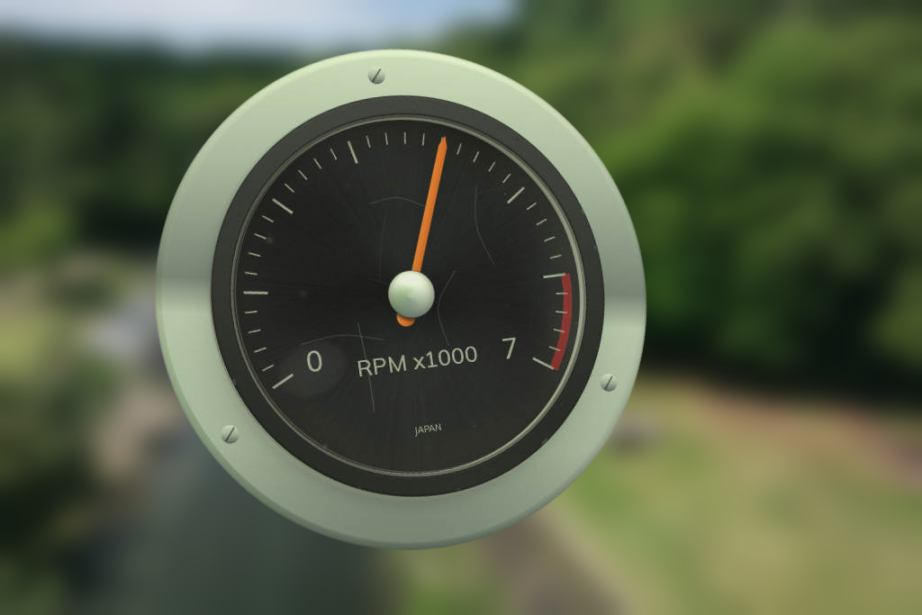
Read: {"value": 4000, "unit": "rpm"}
